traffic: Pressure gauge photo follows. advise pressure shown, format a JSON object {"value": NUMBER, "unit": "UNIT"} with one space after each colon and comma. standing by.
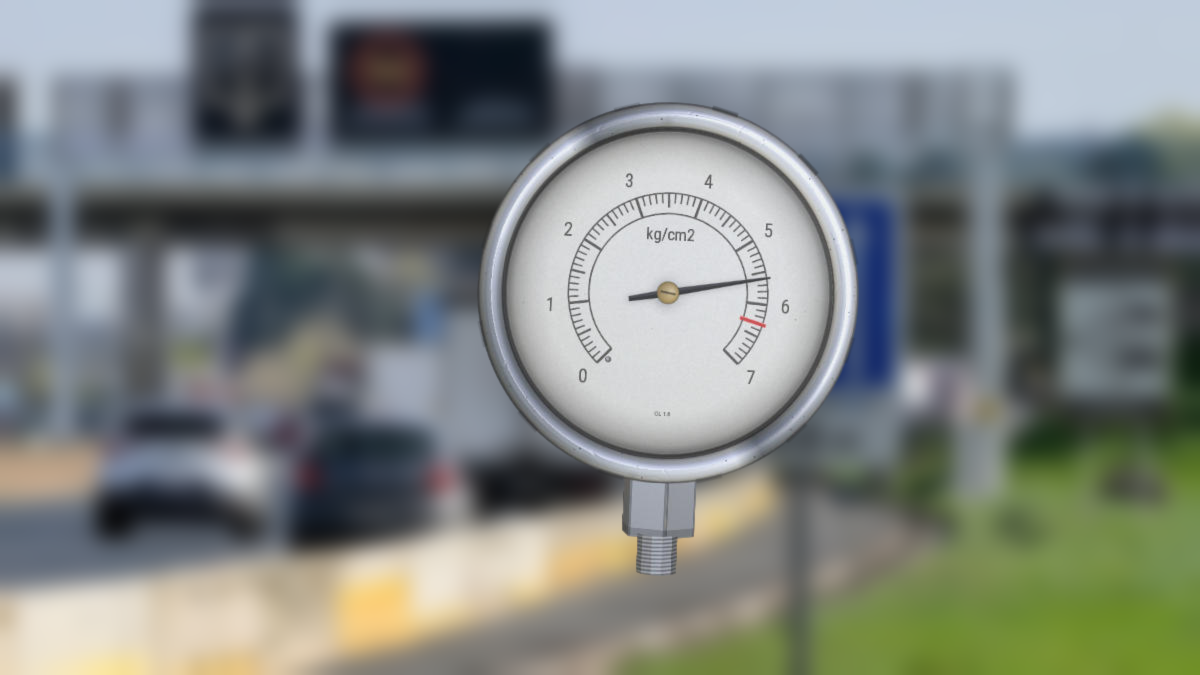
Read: {"value": 5.6, "unit": "kg/cm²"}
